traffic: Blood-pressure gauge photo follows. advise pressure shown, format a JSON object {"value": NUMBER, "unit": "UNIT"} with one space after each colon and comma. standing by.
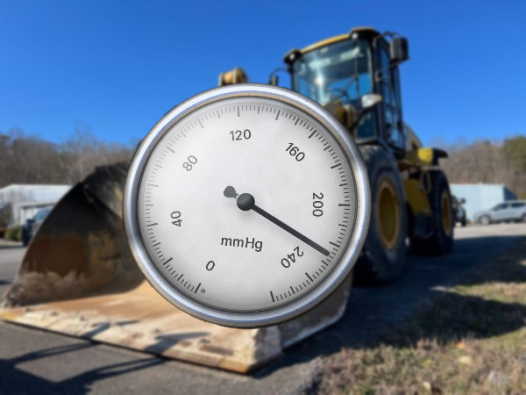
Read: {"value": 226, "unit": "mmHg"}
